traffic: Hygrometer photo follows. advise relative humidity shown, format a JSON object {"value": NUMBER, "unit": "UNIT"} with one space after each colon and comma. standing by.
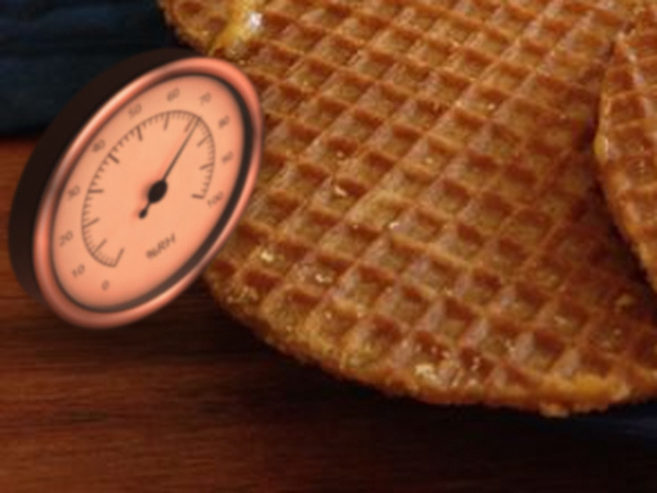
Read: {"value": 70, "unit": "%"}
